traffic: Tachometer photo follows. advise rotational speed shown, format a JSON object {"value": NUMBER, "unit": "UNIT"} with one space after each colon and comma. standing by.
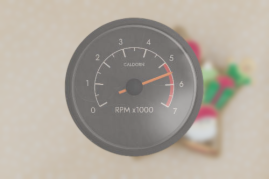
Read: {"value": 5500, "unit": "rpm"}
